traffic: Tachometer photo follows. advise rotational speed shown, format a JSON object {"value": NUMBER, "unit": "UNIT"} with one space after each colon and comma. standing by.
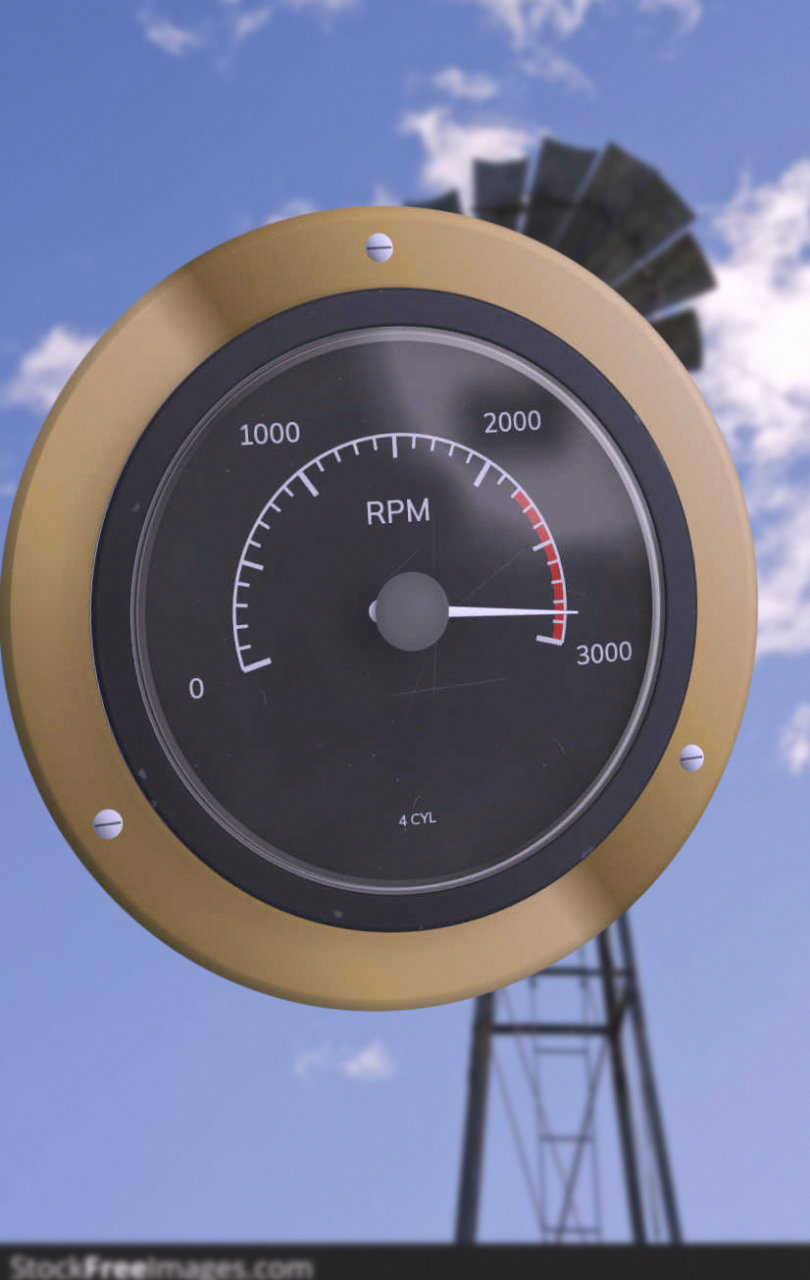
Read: {"value": 2850, "unit": "rpm"}
